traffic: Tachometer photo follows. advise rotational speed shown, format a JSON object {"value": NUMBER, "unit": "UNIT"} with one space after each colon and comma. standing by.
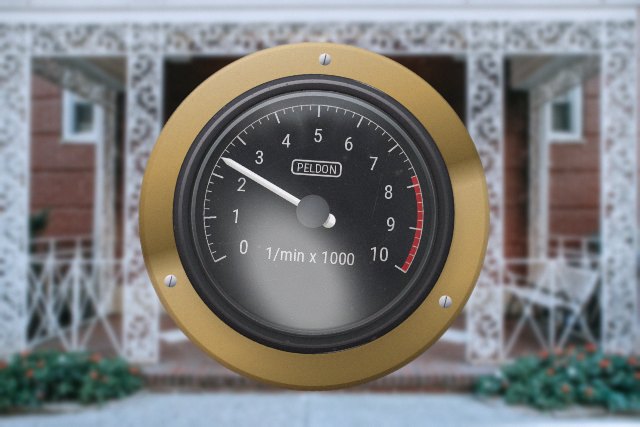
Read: {"value": 2400, "unit": "rpm"}
